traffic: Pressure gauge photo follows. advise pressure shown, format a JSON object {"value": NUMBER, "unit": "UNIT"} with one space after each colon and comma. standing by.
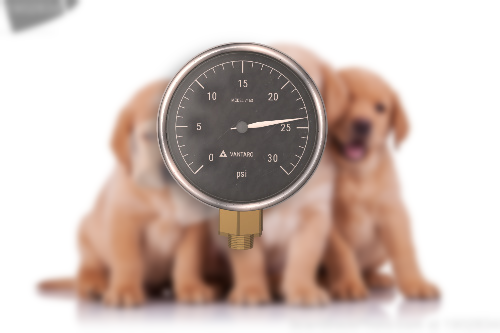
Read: {"value": 24, "unit": "psi"}
